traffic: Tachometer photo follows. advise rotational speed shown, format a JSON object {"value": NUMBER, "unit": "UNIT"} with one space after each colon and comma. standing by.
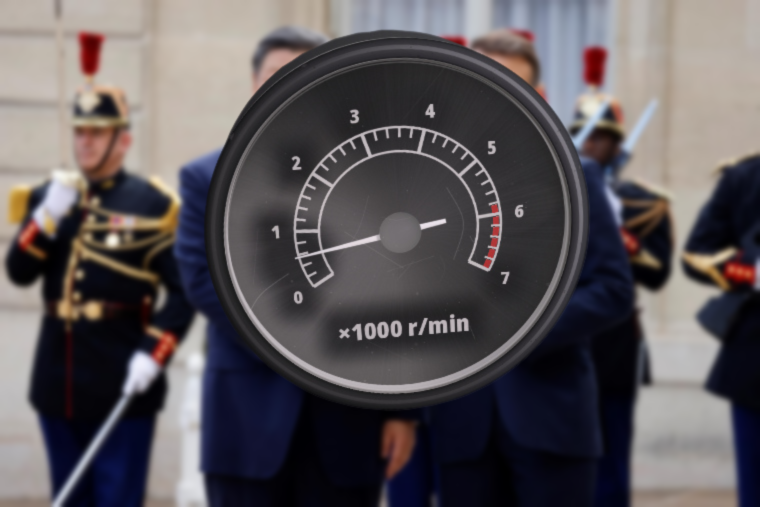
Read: {"value": 600, "unit": "rpm"}
